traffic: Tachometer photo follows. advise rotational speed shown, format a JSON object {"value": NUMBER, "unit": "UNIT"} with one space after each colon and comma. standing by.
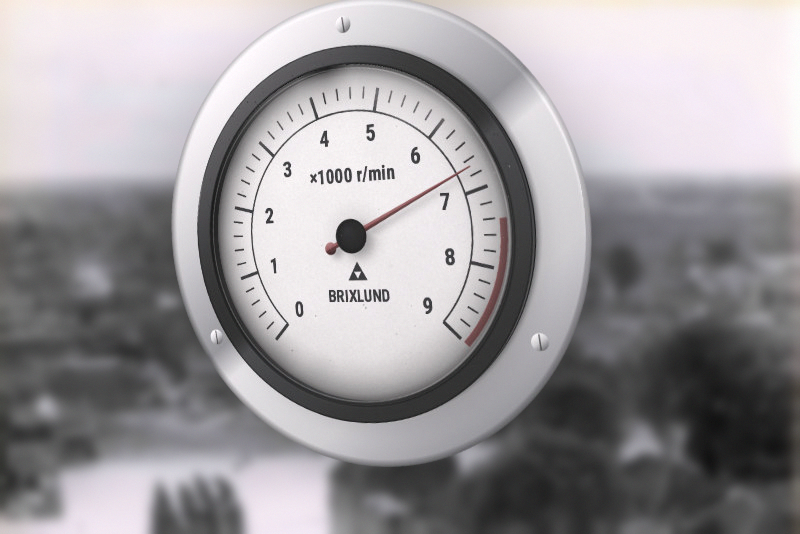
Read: {"value": 6700, "unit": "rpm"}
